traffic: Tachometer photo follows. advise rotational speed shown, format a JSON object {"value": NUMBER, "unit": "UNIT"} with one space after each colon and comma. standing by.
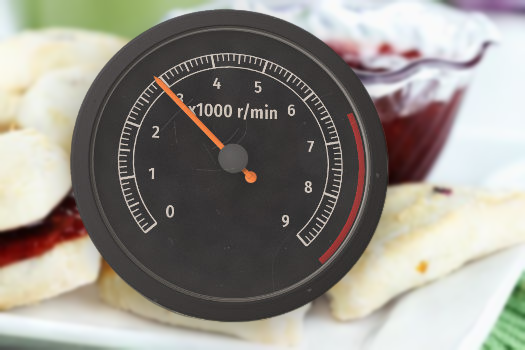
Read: {"value": 2900, "unit": "rpm"}
